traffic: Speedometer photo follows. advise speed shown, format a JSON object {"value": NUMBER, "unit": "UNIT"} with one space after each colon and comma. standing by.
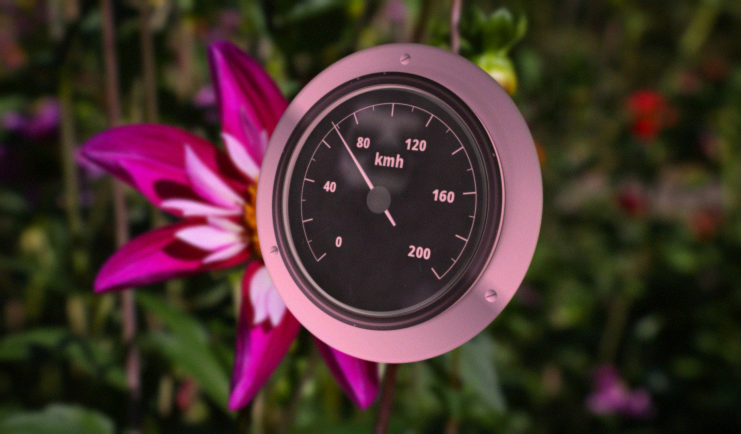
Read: {"value": 70, "unit": "km/h"}
